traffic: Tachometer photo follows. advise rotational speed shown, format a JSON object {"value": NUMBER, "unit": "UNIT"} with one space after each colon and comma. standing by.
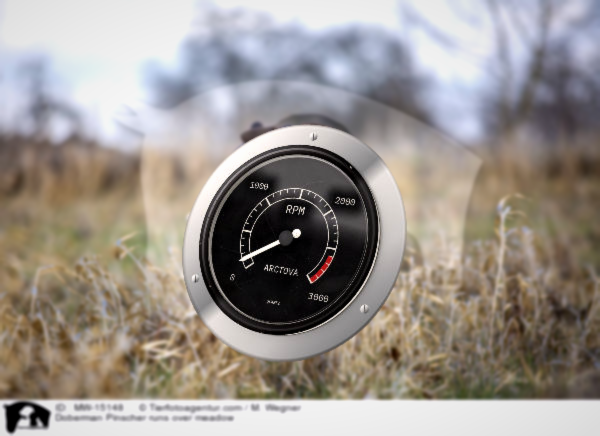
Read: {"value": 100, "unit": "rpm"}
